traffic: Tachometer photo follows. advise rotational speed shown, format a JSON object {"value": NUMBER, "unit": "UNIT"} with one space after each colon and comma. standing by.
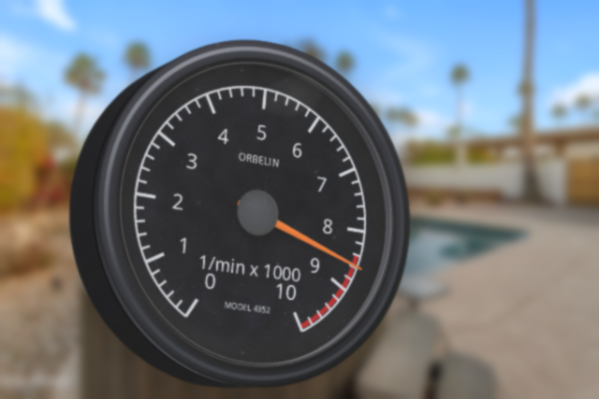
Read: {"value": 8600, "unit": "rpm"}
